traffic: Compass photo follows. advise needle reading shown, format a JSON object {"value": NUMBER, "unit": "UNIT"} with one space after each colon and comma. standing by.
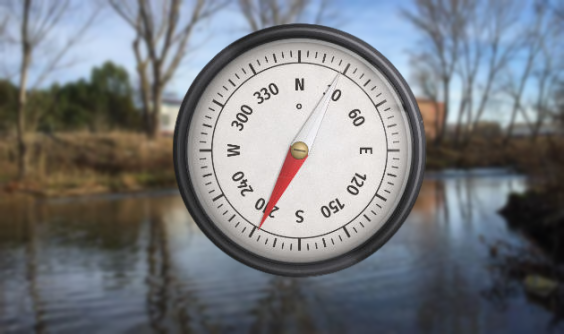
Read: {"value": 207.5, "unit": "°"}
